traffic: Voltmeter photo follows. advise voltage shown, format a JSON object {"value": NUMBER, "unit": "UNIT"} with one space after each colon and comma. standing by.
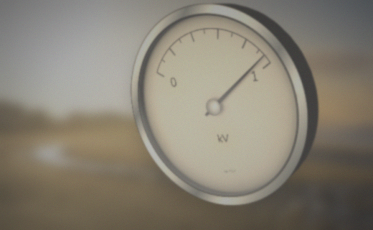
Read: {"value": 0.95, "unit": "kV"}
